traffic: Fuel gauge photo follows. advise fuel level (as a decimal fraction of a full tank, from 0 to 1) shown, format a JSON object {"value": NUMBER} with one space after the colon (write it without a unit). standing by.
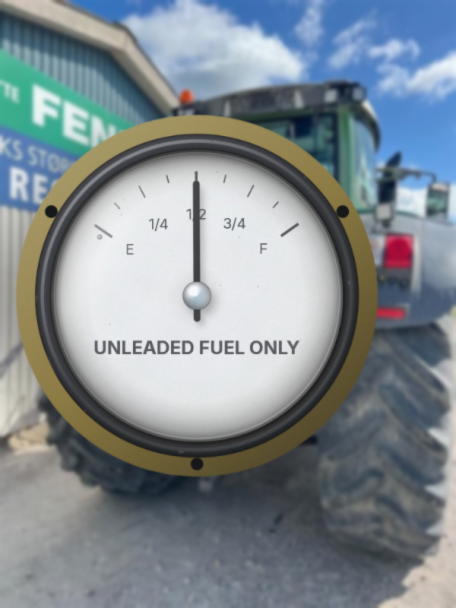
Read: {"value": 0.5}
